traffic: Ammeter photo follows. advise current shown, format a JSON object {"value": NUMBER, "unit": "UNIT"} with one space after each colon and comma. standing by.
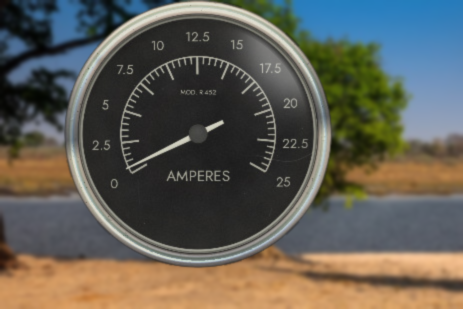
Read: {"value": 0.5, "unit": "A"}
